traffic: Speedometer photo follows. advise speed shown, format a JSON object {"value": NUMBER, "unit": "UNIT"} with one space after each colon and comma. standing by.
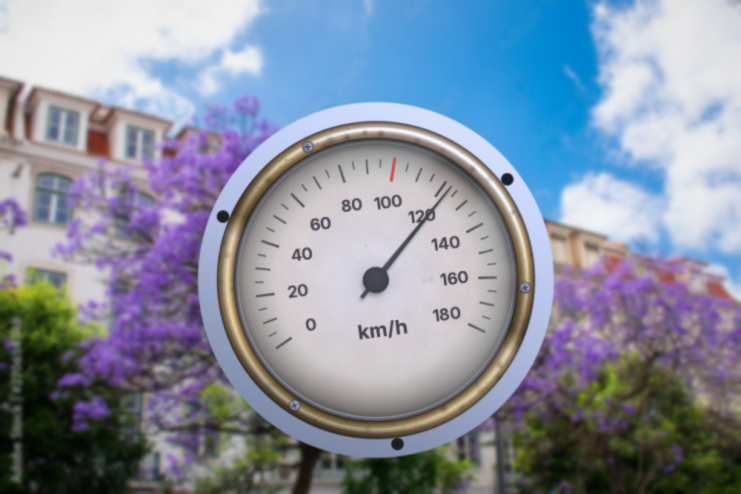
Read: {"value": 122.5, "unit": "km/h"}
